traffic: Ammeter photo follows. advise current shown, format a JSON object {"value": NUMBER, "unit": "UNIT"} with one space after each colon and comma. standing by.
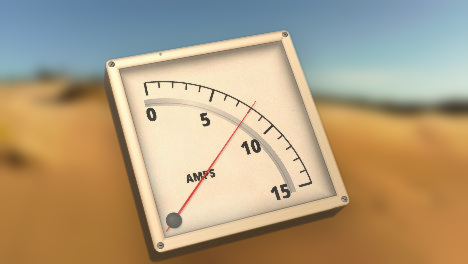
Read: {"value": 8, "unit": "A"}
